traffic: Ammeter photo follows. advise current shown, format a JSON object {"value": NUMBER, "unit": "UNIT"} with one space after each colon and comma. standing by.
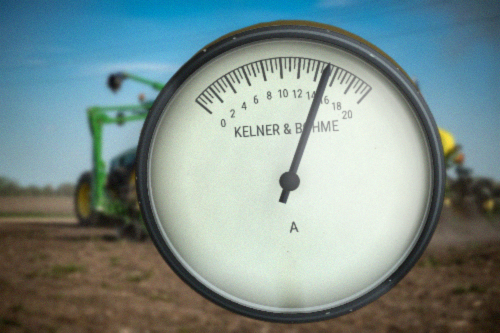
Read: {"value": 15, "unit": "A"}
